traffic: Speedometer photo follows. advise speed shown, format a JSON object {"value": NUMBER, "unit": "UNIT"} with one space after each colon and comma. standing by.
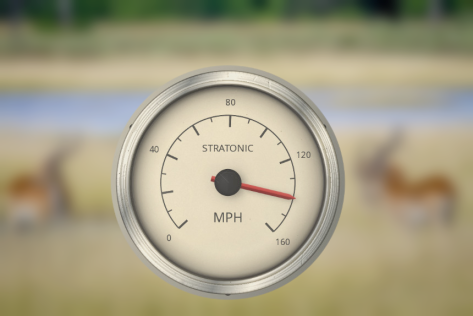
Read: {"value": 140, "unit": "mph"}
